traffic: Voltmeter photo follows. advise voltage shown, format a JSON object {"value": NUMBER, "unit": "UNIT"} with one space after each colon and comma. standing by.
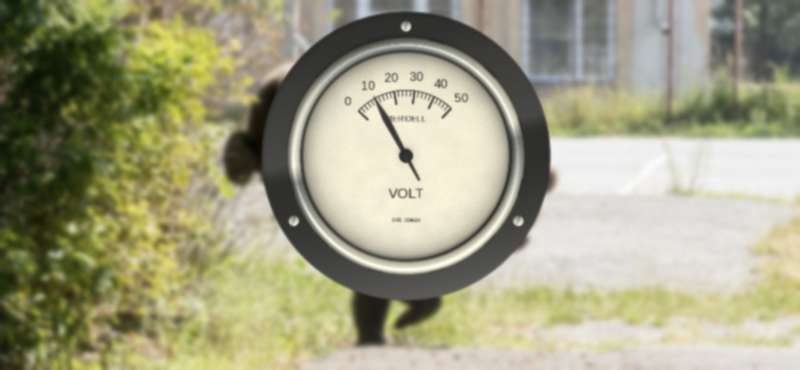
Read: {"value": 10, "unit": "V"}
